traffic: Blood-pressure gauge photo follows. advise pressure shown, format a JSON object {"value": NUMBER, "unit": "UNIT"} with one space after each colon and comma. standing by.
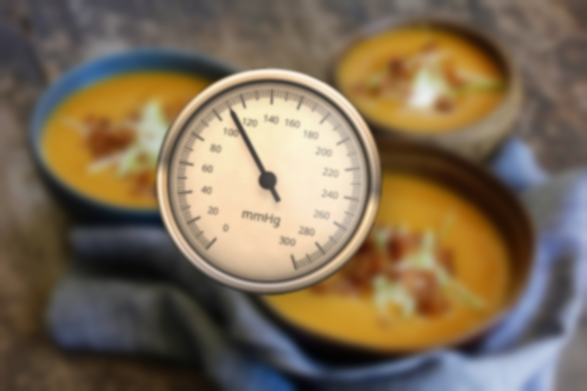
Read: {"value": 110, "unit": "mmHg"}
